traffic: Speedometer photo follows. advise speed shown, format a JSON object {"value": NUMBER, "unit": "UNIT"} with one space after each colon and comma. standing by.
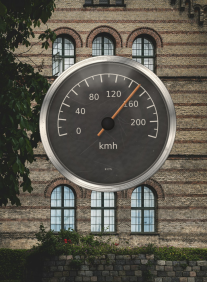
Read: {"value": 150, "unit": "km/h"}
